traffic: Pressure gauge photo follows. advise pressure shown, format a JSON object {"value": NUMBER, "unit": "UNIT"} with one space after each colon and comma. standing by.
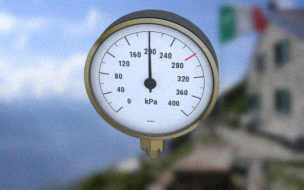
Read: {"value": 200, "unit": "kPa"}
